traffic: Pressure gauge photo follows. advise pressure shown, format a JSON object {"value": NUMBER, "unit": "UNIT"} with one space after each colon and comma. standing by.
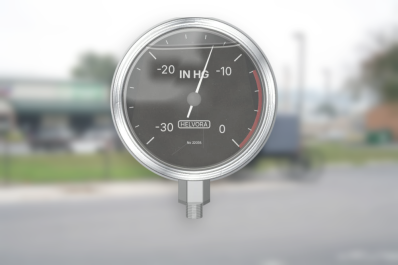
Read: {"value": -13, "unit": "inHg"}
